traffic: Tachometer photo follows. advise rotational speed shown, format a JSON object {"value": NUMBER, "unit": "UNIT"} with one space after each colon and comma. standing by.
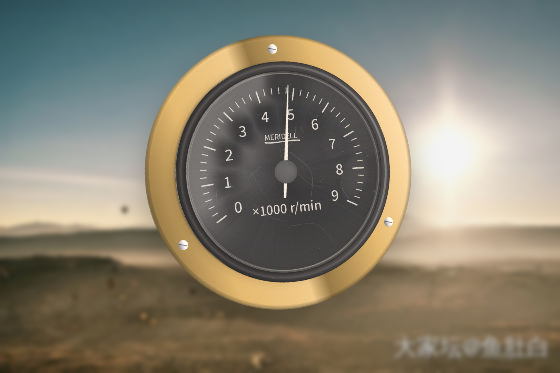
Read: {"value": 4800, "unit": "rpm"}
